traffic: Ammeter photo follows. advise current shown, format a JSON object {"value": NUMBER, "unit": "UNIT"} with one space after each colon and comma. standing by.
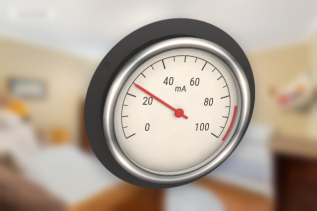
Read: {"value": 25, "unit": "mA"}
